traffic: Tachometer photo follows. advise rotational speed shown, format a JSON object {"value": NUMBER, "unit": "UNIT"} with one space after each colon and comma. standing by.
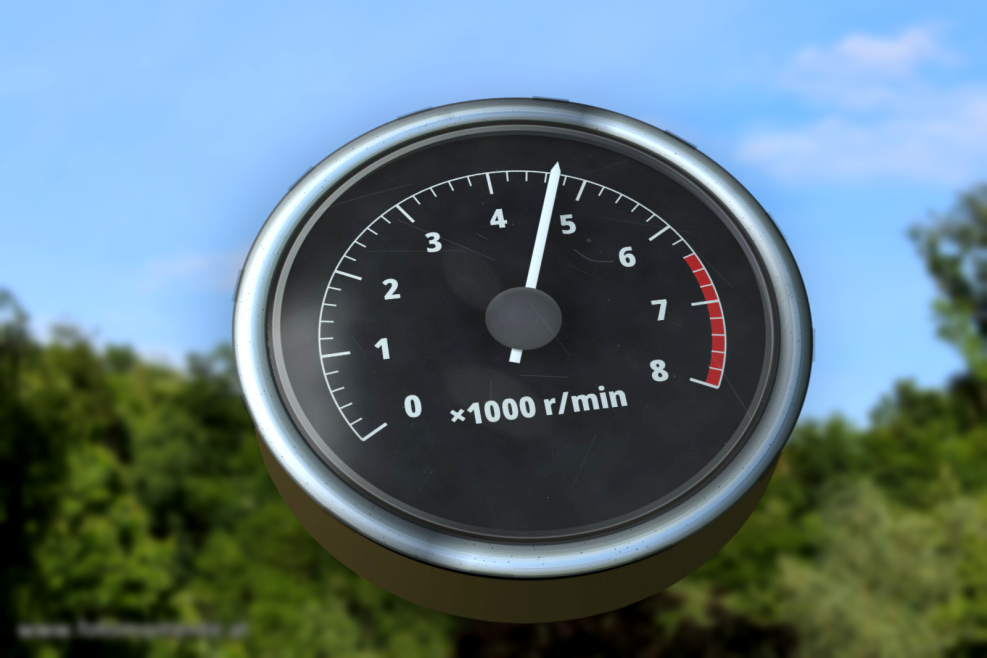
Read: {"value": 4700, "unit": "rpm"}
